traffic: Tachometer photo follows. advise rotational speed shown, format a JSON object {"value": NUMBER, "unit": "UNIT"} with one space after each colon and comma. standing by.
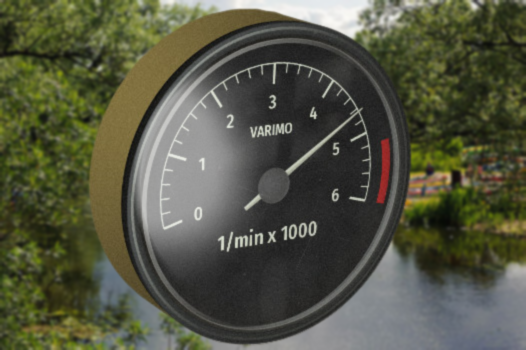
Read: {"value": 4600, "unit": "rpm"}
